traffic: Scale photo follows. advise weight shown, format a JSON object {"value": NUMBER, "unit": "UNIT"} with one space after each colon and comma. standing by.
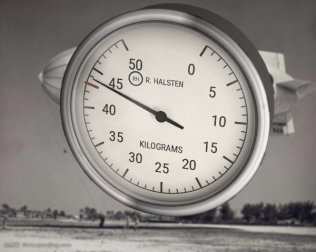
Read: {"value": 44, "unit": "kg"}
